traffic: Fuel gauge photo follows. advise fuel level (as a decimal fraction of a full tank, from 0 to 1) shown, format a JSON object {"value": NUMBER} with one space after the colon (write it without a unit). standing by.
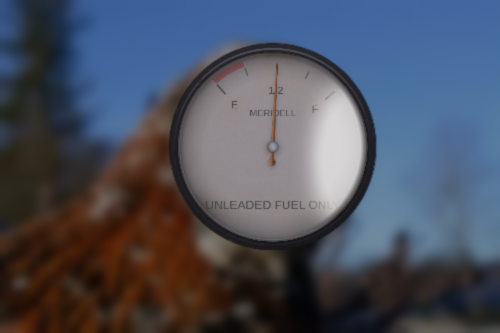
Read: {"value": 0.5}
